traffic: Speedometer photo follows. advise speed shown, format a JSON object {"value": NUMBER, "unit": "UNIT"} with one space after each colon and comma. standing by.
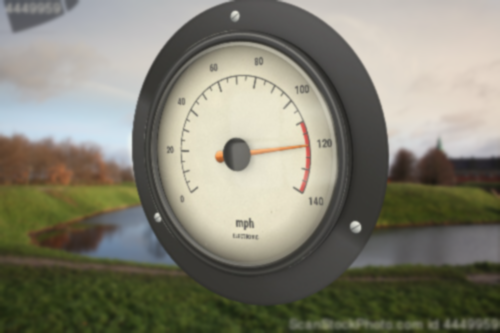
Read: {"value": 120, "unit": "mph"}
